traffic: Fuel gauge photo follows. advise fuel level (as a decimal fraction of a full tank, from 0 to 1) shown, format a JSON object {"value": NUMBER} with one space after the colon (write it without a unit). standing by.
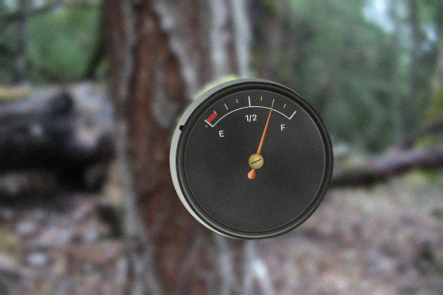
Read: {"value": 0.75}
